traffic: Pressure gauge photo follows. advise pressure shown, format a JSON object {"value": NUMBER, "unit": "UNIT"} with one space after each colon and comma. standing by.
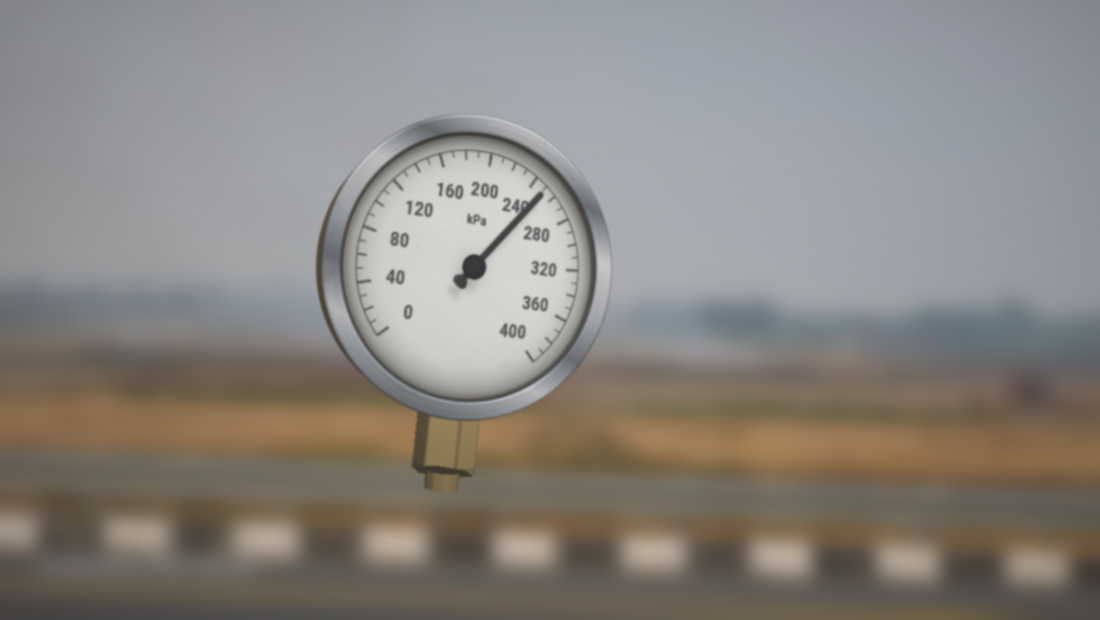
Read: {"value": 250, "unit": "kPa"}
